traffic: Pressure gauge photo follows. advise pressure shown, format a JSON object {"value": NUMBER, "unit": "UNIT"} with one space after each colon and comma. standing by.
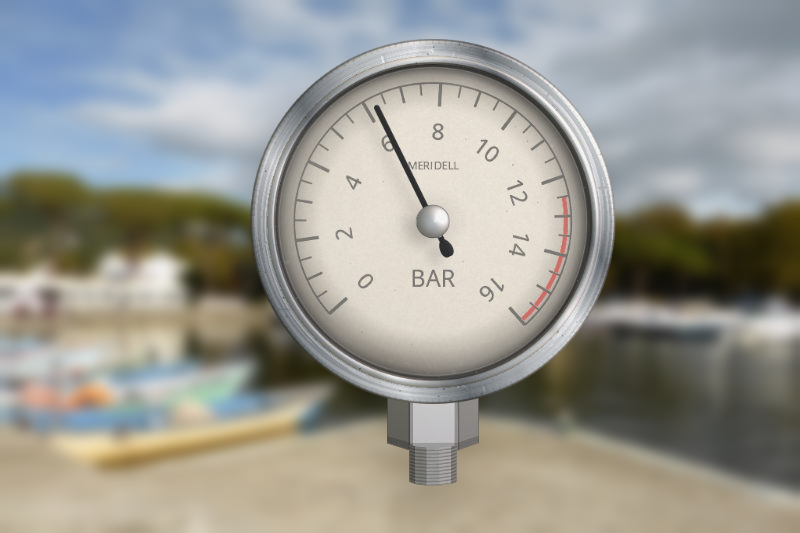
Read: {"value": 6.25, "unit": "bar"}
